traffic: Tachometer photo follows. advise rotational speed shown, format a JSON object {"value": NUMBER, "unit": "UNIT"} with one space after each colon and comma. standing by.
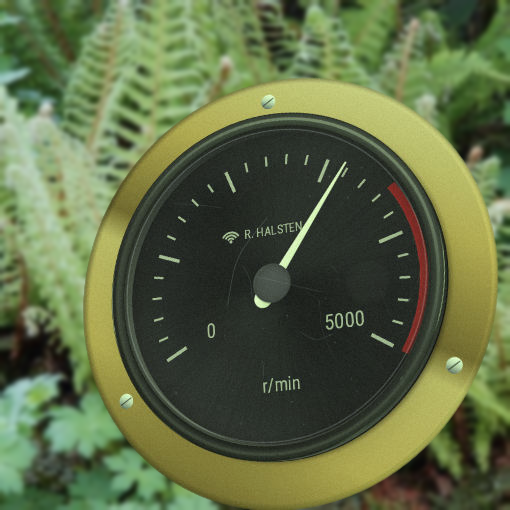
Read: {"value": 3200, "unit": "rpm"}
